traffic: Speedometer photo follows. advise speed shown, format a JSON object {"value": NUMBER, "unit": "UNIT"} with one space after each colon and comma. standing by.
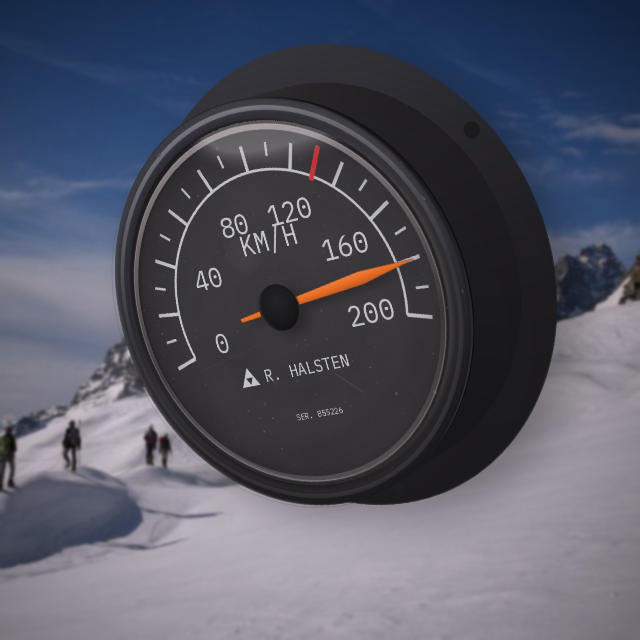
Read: {"value": 180, "unit": "km/h"}
